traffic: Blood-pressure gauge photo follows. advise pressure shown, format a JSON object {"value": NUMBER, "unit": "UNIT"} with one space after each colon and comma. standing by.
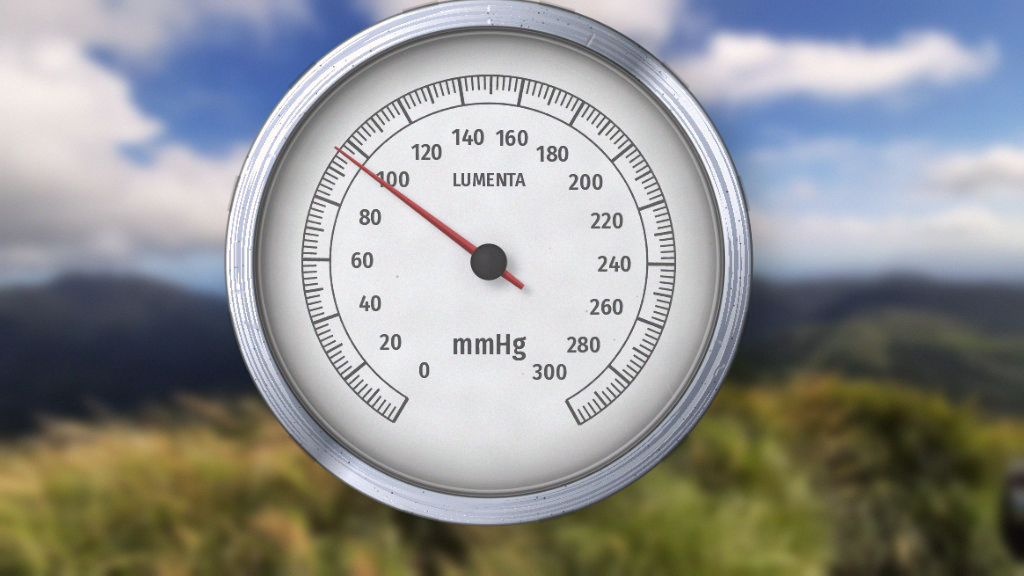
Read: {"value": 96, "unit": "mmHg"}
